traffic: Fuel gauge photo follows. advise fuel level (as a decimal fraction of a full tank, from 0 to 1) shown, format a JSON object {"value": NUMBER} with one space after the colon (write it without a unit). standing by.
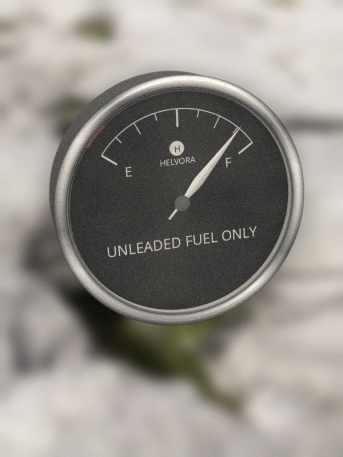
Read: {"value": 0.875}
